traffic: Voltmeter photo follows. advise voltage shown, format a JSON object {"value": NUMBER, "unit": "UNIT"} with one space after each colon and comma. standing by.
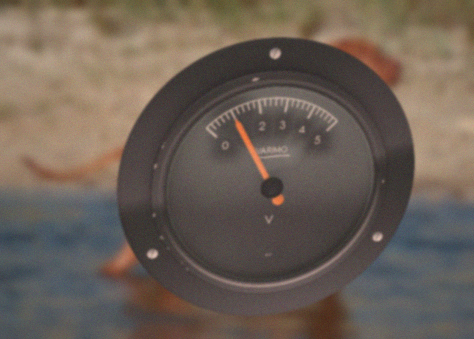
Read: {"value": 1, "unit": "V"}
